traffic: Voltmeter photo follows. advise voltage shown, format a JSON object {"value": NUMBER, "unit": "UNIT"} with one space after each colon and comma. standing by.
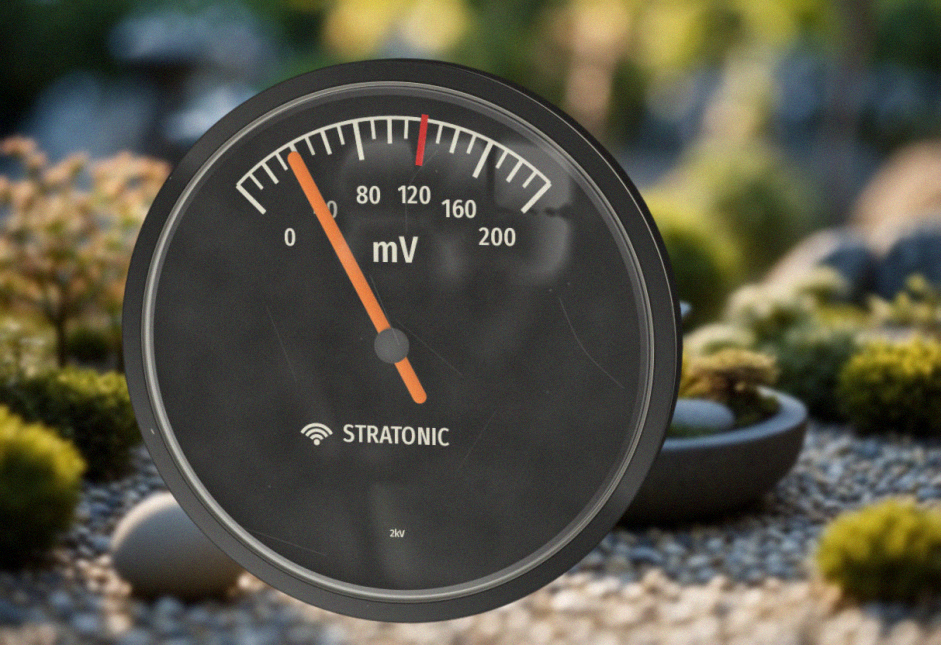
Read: {"value": 40, "unit": "mV"}
